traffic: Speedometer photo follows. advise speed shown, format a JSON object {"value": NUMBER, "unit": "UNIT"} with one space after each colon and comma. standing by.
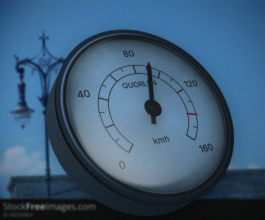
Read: {"value": 90, "unit": "km/h"}
